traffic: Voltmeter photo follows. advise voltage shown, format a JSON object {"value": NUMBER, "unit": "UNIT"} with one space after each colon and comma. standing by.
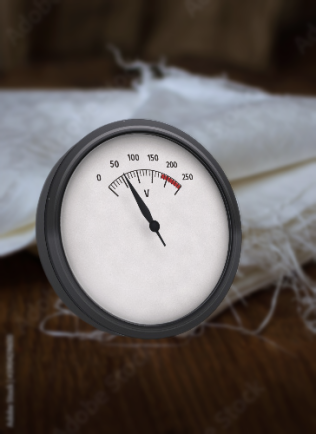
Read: {"value": 50, "unit": "V"}
